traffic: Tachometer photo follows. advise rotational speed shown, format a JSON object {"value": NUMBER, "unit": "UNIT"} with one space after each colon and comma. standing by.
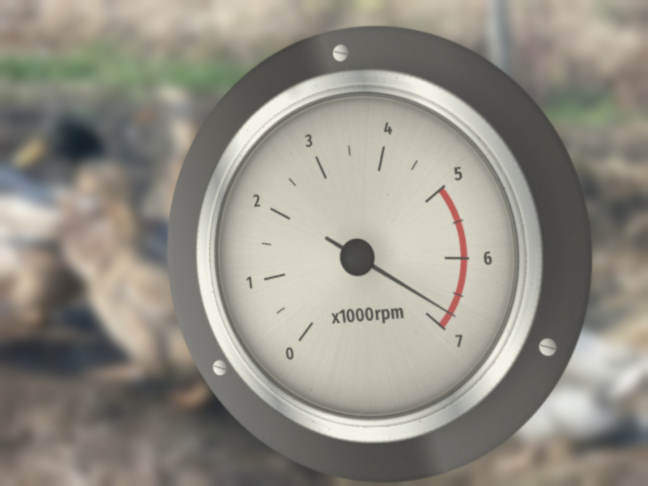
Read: {"value": 6750, "unit": "rpm"}
